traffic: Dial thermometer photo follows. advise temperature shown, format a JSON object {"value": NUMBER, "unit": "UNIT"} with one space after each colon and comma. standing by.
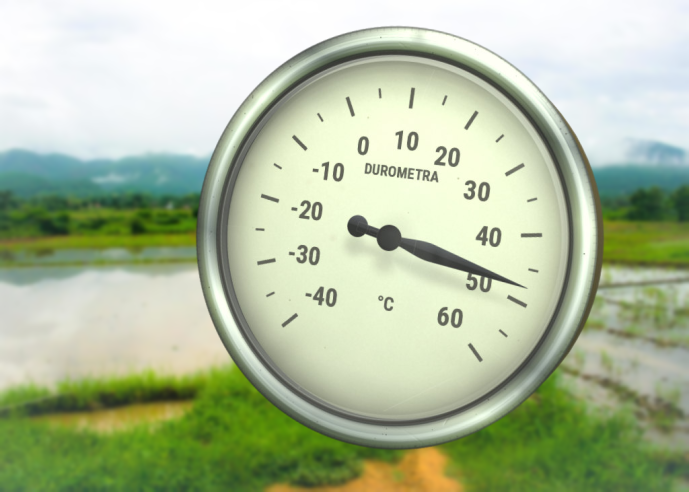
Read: {"value": 47.5, "unit": "°C"}
